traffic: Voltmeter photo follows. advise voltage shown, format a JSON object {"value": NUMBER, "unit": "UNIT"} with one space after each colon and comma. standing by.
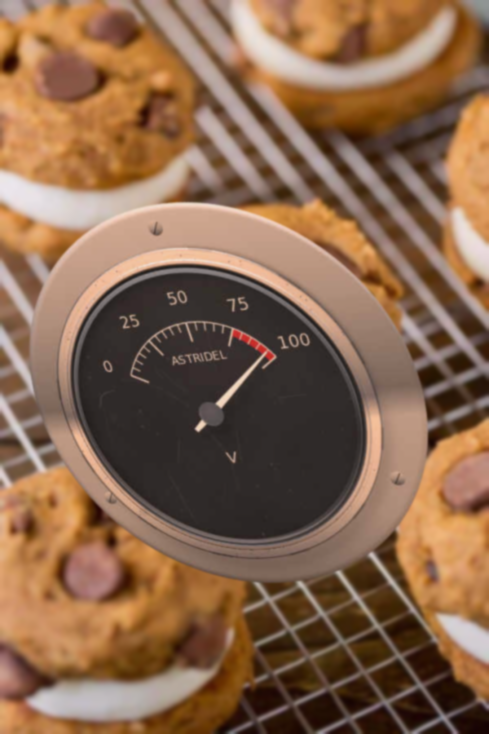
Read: {"value": 95, "unit": "V"}
